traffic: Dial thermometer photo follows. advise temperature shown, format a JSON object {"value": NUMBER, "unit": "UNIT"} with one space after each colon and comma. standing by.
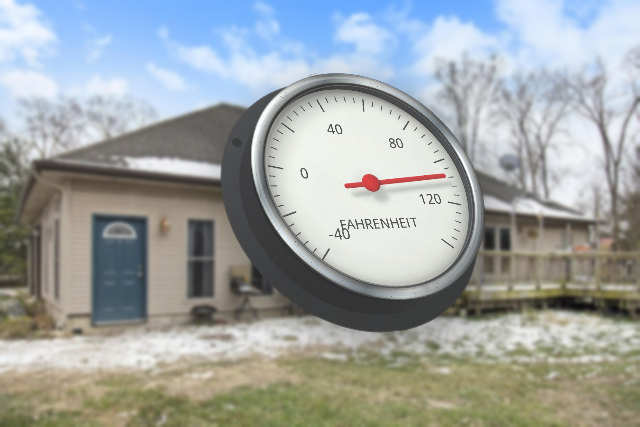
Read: {"value": 108, "unit": "°F"}
